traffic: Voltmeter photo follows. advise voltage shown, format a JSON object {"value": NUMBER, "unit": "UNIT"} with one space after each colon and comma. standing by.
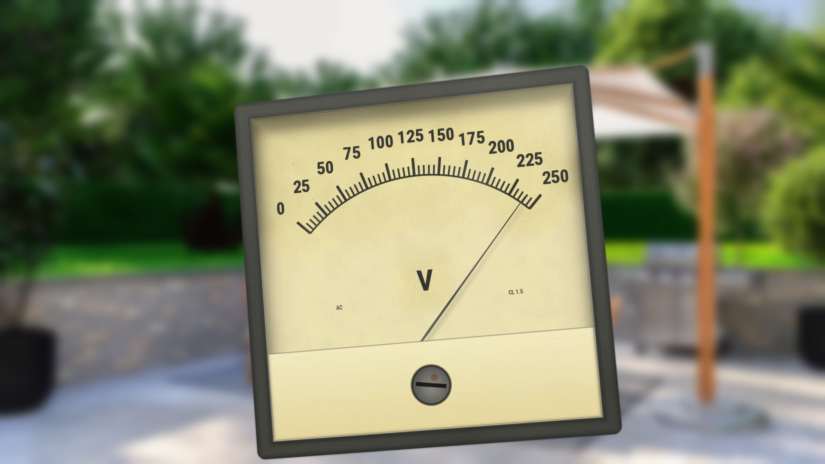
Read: {"value": 240, "unit": "V"}
